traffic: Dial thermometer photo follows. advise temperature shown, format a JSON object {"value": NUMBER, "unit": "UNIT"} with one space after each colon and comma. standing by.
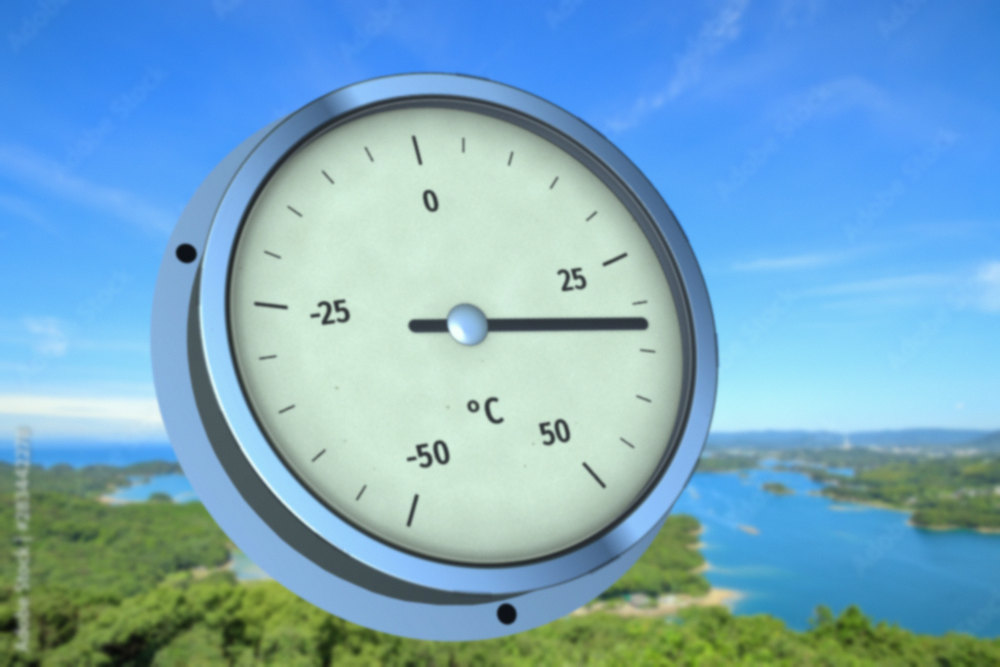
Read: {"value": 32.5, "unit": "°C"}
